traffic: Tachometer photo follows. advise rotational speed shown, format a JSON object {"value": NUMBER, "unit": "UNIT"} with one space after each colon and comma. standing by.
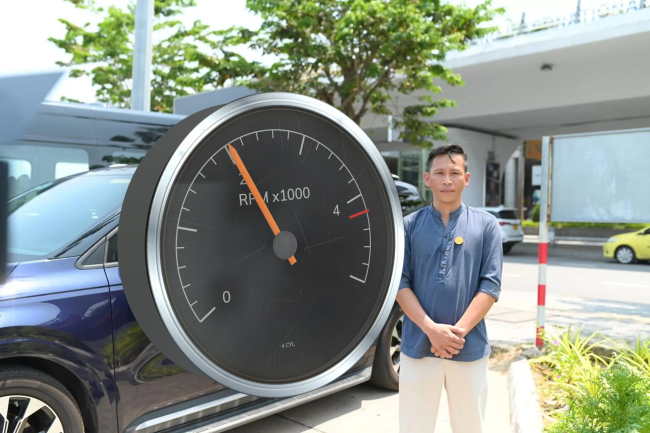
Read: {"value": 2000, "unit": "rpm"}
